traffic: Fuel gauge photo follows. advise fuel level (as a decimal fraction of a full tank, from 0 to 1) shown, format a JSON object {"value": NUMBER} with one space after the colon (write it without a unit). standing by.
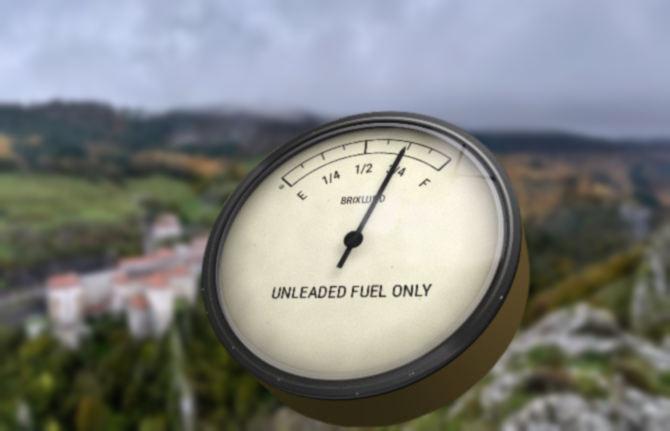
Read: {"value": 0.75}
